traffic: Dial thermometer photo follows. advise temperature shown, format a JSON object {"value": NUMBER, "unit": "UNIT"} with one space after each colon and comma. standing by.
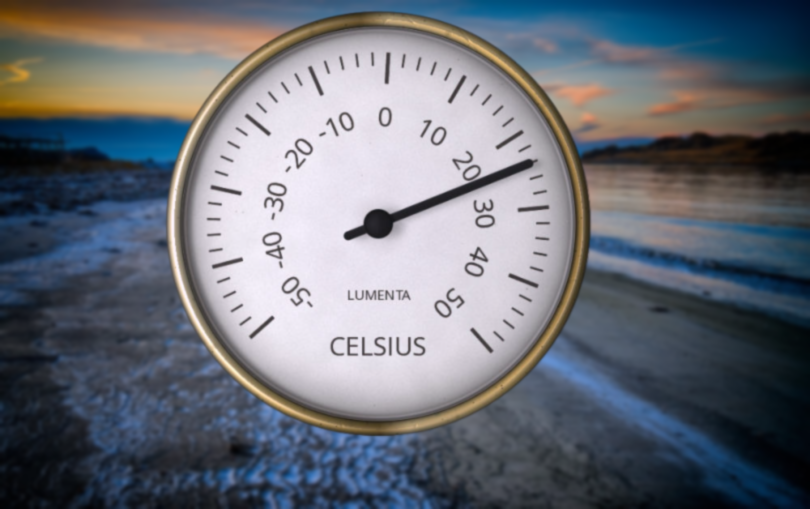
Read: {"value": 24, "unit": "°C"}
